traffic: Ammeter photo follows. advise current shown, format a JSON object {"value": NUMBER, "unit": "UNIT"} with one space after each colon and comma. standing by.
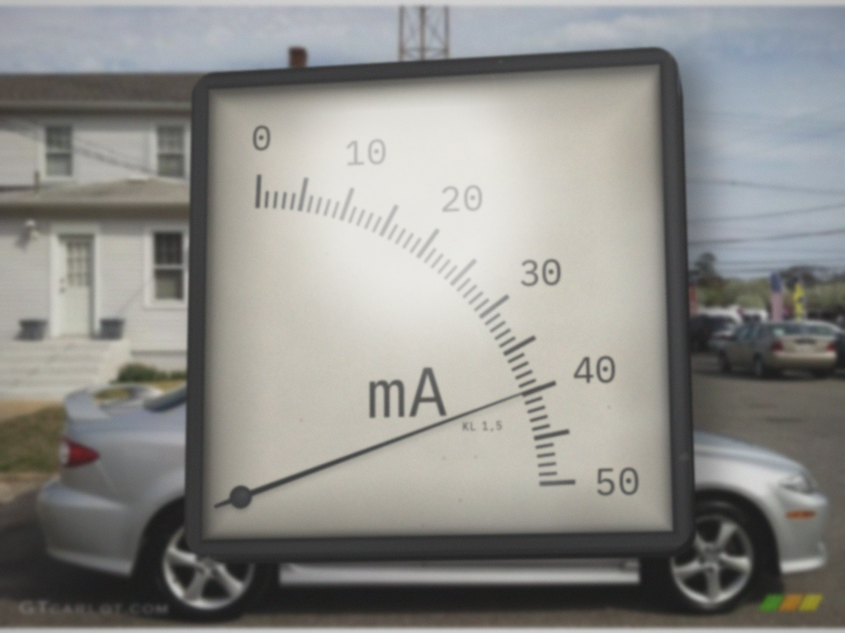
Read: {"value": 40, "unit": "mA"}
